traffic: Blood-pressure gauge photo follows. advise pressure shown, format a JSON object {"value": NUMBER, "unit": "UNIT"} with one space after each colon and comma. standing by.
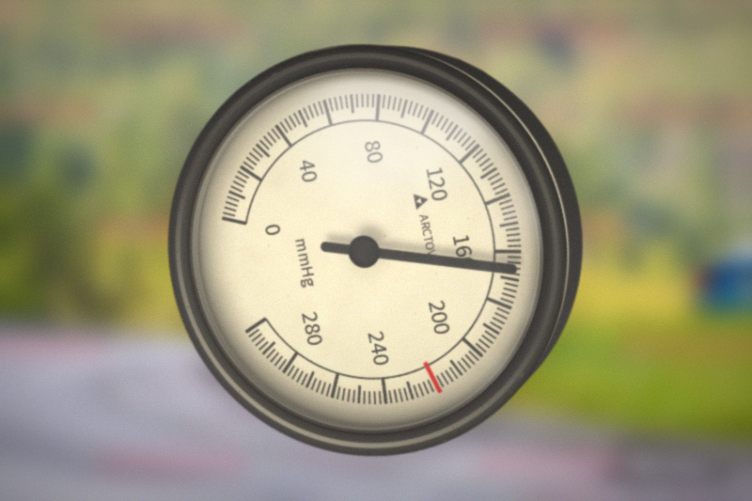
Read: {"value": 166, "unit": "mmHg"}
